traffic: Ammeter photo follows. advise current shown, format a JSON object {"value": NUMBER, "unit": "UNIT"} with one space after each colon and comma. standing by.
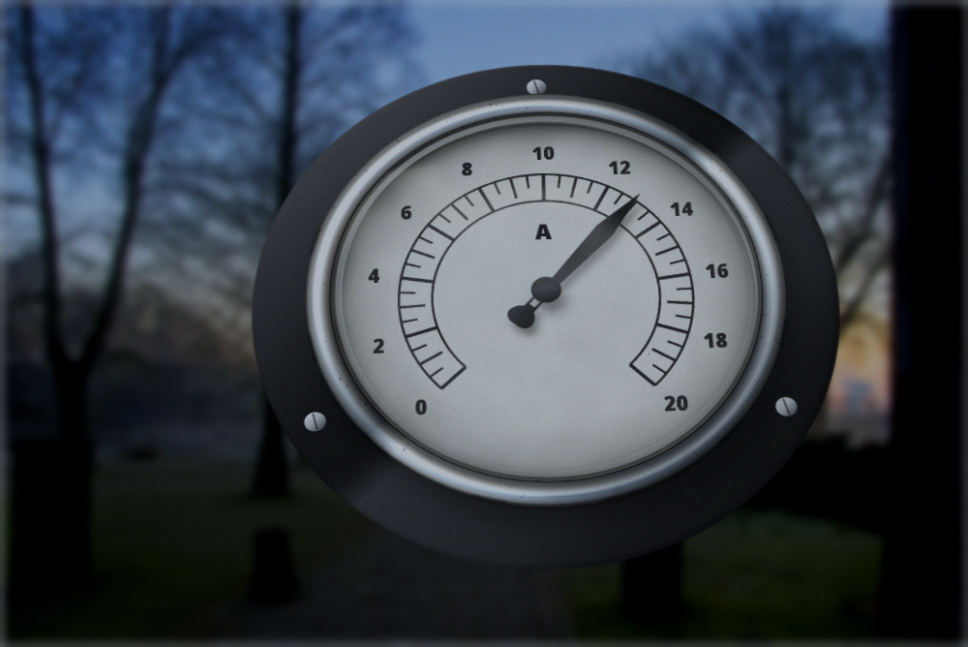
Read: {"value": 13, "unit": "A"}
